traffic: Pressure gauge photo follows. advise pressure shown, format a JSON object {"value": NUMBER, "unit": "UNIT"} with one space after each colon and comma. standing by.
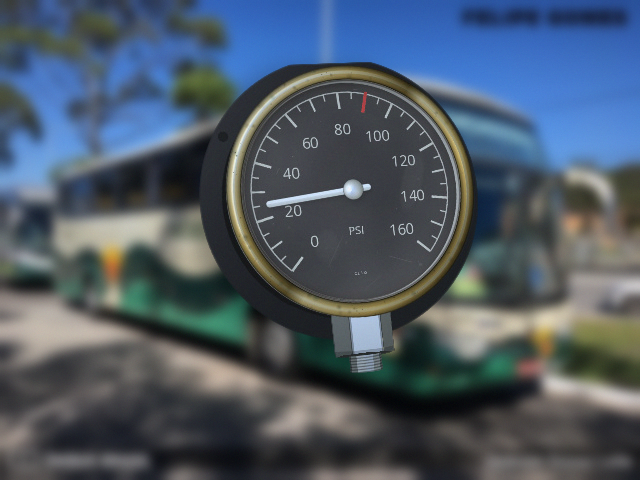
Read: {"value": 25, "unit": "psi"}
